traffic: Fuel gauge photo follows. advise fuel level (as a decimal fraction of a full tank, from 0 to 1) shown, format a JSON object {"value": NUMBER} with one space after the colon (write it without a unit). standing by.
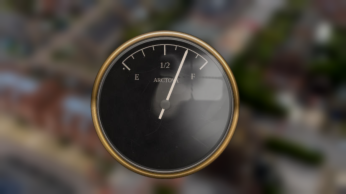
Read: {"value": 0.75}
